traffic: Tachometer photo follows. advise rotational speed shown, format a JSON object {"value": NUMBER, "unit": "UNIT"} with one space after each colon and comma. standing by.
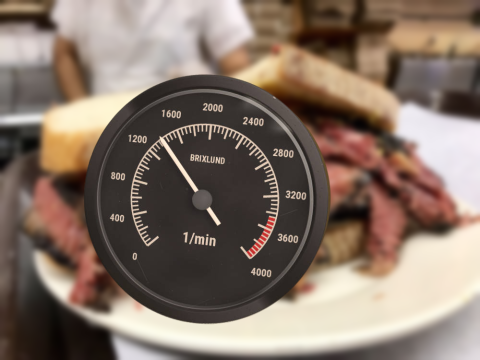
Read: {"value": 1400, "unit": "rpm"}
